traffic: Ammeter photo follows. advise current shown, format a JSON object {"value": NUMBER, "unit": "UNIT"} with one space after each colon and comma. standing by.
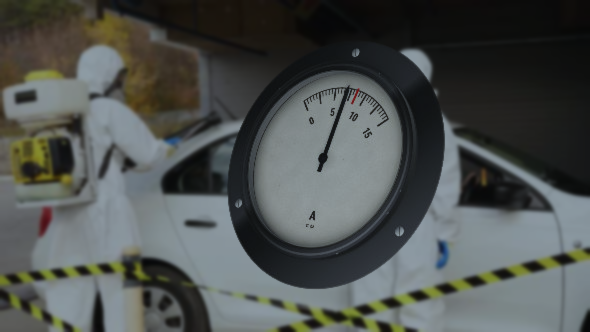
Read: {"value": 7.5, "unit": "A"}
